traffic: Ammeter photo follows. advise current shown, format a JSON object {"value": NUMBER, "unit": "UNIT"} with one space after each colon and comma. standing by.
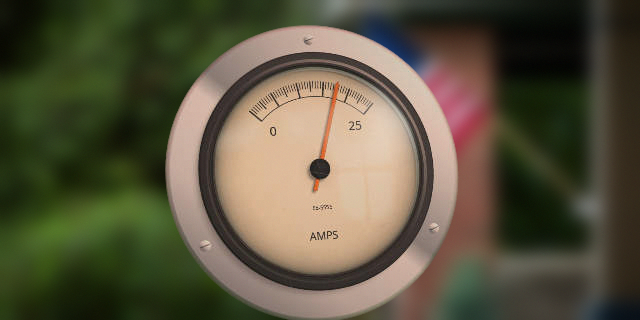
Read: {"value": 17.5, "unit": "A"}
